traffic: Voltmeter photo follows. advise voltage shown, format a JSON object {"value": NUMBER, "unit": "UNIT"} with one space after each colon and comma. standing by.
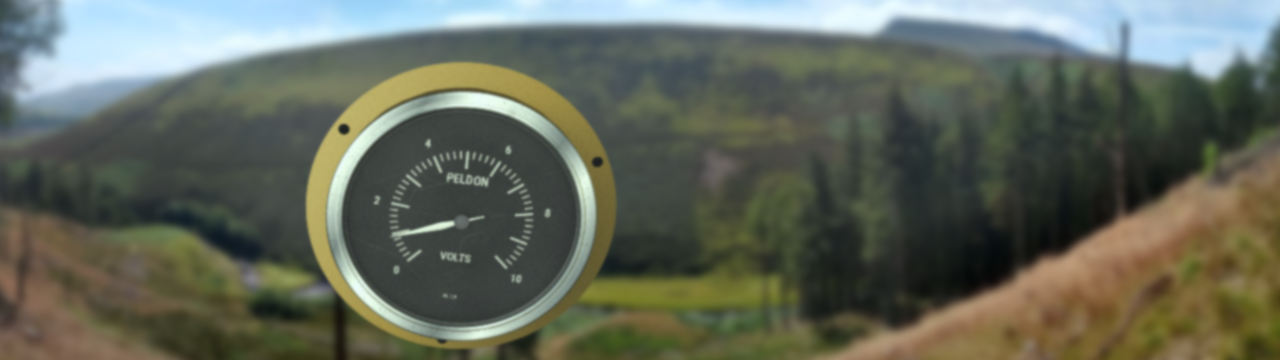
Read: {"value": 1, "unit": "V"}
